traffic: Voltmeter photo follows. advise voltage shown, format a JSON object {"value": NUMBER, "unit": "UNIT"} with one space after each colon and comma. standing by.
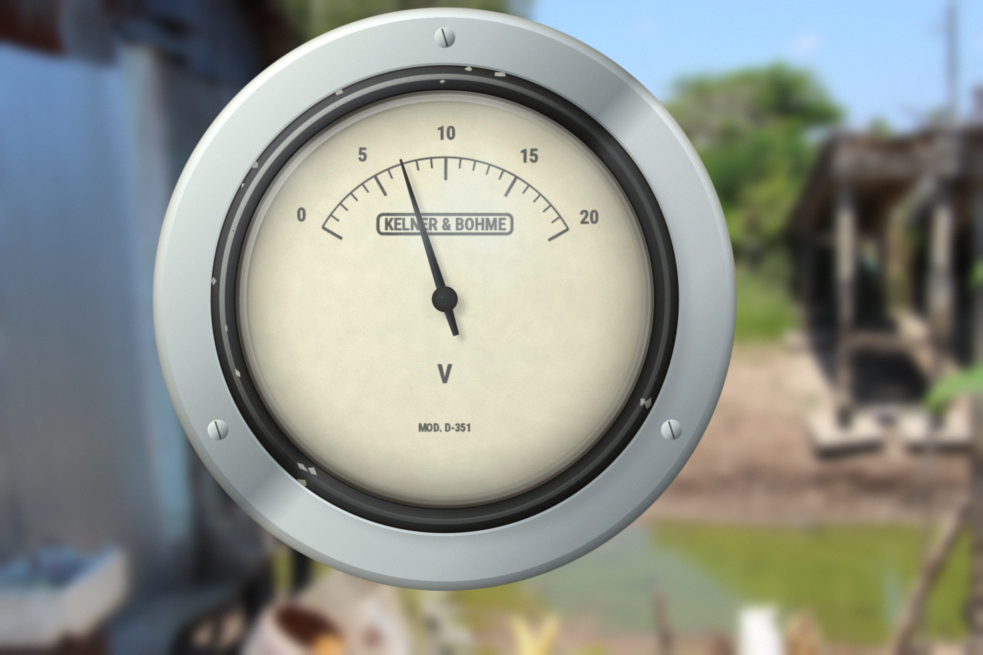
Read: {"value": 7, "unit": "V"}
